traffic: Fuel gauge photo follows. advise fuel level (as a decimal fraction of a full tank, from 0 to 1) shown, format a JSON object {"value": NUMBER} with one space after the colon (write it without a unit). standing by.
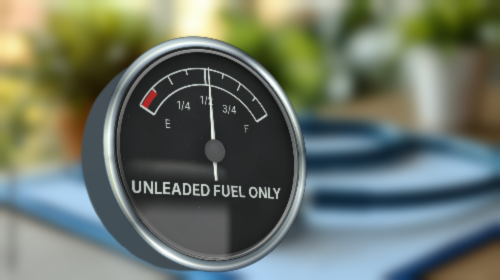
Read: {"value": 0.5}
